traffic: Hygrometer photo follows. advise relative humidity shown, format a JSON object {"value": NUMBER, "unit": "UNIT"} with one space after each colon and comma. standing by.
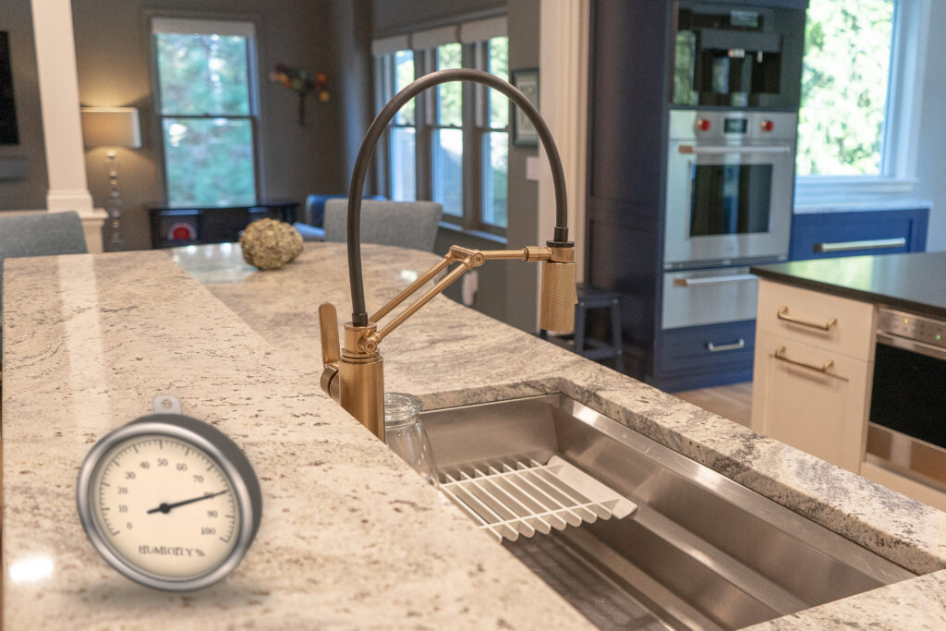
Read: {"value": 80, "unit": "%"}
